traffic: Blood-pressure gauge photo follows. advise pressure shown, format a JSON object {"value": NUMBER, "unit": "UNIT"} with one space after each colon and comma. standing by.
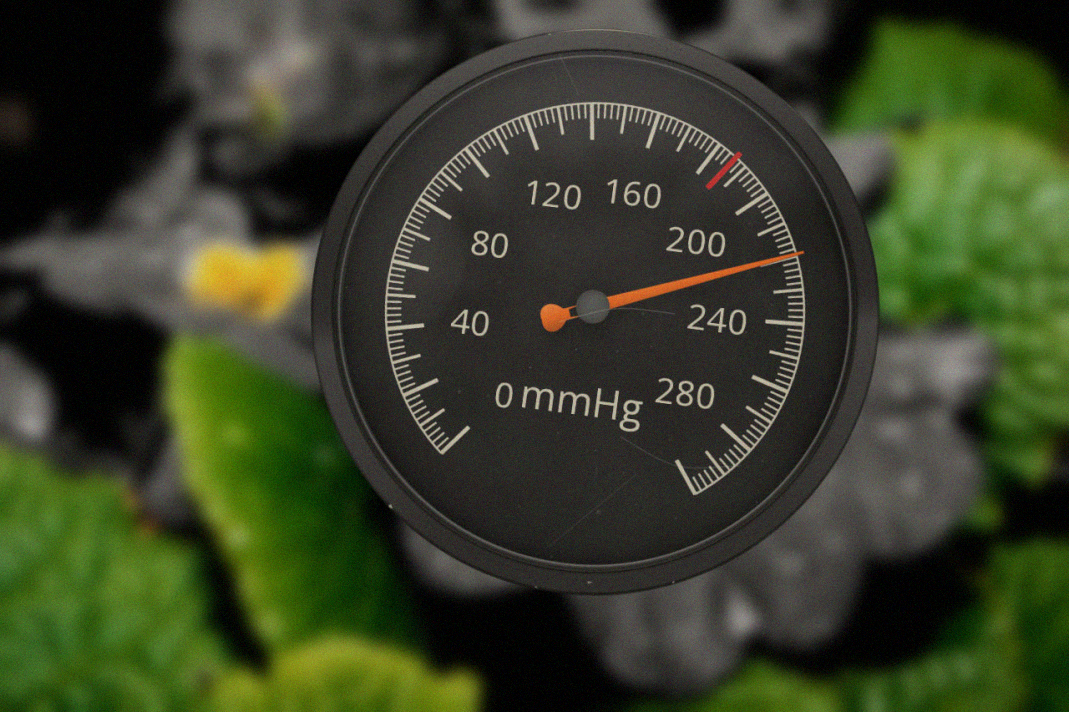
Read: {"value": 220, "unit": "mmHg"}
